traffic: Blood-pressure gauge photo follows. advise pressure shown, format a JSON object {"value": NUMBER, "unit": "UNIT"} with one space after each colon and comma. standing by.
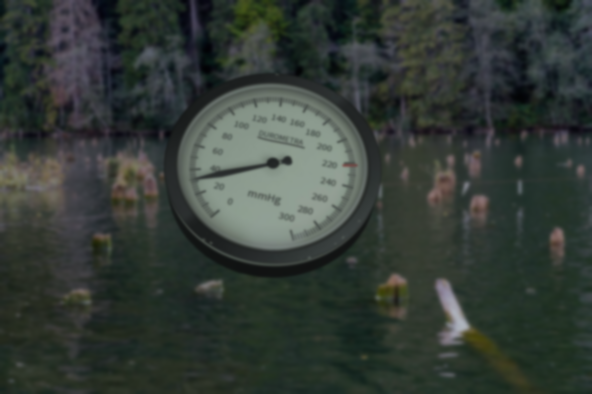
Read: {"value": 30, "unit": "mmHg"}
